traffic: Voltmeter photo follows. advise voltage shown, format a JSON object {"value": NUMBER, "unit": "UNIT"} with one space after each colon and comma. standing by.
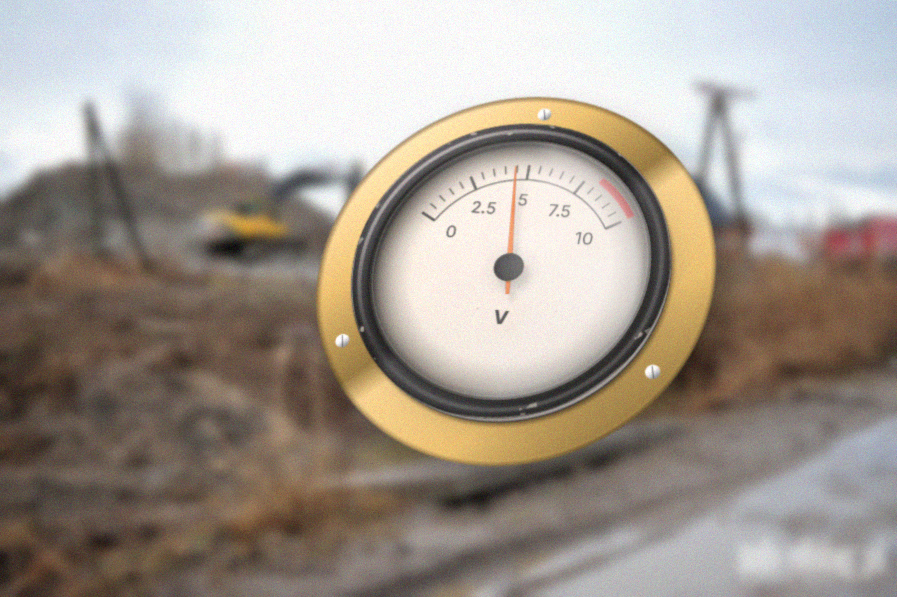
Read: {"value": 4.5, "unit": "V"}
